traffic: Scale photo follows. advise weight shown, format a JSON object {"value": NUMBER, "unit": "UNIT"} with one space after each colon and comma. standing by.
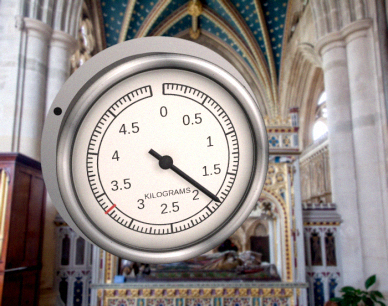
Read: {"value": 1.85, "unit": "kg"}
